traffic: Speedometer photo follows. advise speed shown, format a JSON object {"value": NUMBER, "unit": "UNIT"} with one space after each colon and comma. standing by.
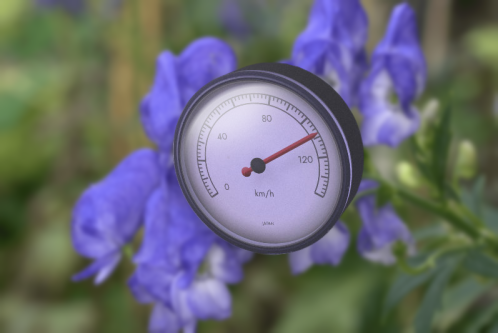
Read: {"value": 108, "unit": "km/h"}
